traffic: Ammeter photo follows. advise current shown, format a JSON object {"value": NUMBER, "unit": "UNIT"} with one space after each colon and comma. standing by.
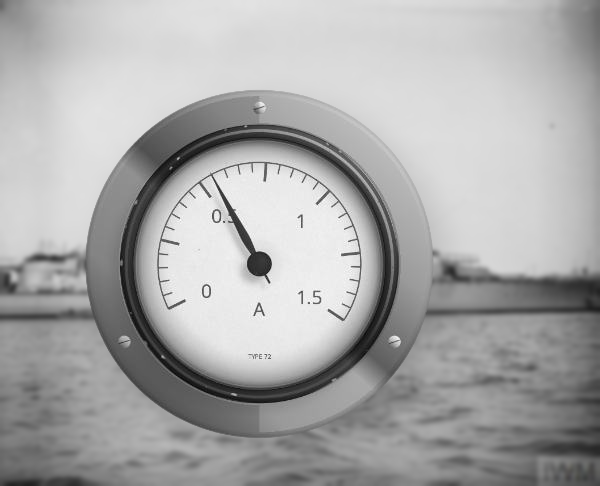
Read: {"value": 0.55, "unit": "A"}
